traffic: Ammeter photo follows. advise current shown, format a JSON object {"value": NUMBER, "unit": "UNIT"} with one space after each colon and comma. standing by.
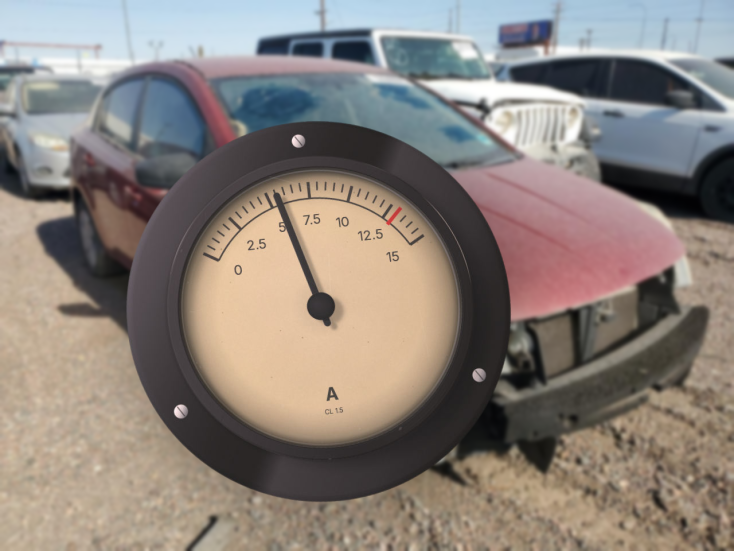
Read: {"value": 5.5, "unit": "A"}
